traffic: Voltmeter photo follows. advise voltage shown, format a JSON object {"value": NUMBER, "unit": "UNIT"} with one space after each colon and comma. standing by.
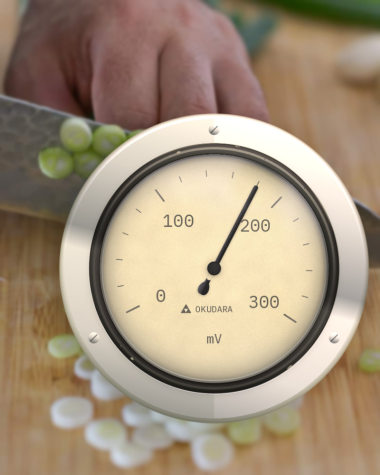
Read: {"value": 180, "unit": "mV"}
